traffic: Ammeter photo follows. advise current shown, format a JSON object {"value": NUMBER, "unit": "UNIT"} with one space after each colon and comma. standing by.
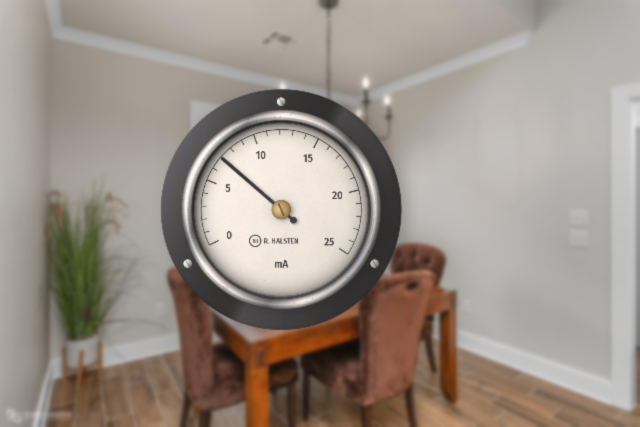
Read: {"value": 7, "unit": "mA"}
